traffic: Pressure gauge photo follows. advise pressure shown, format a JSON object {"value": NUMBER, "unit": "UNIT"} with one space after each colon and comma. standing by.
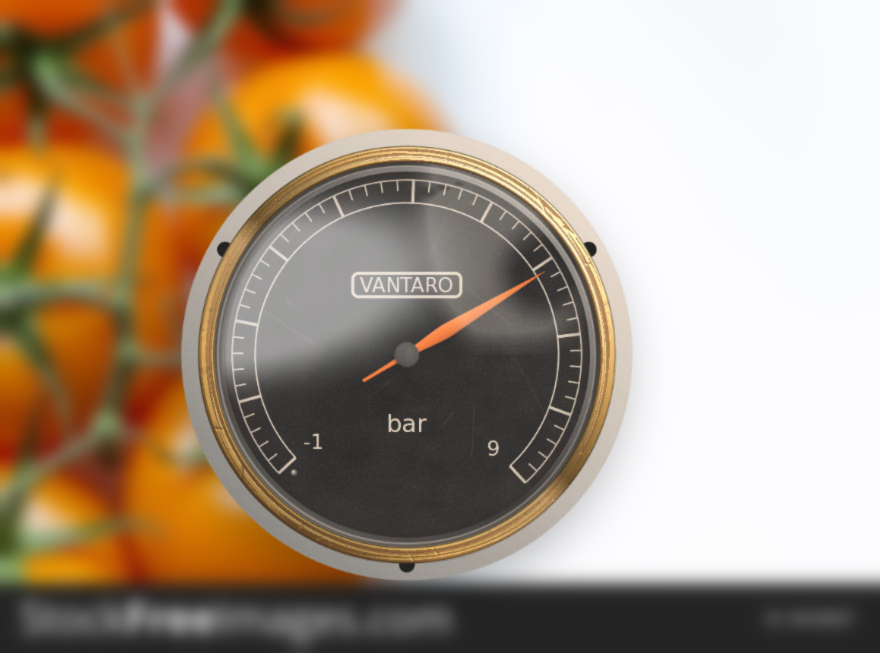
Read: {"value": 6.1, "unit": "bar"}
